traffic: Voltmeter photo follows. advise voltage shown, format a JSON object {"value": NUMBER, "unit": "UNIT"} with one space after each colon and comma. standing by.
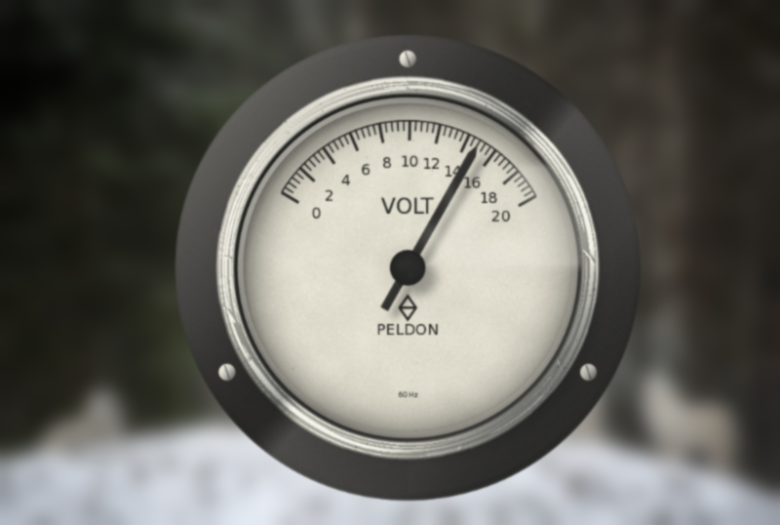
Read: {"value": 14.8, "unit": "V"}
